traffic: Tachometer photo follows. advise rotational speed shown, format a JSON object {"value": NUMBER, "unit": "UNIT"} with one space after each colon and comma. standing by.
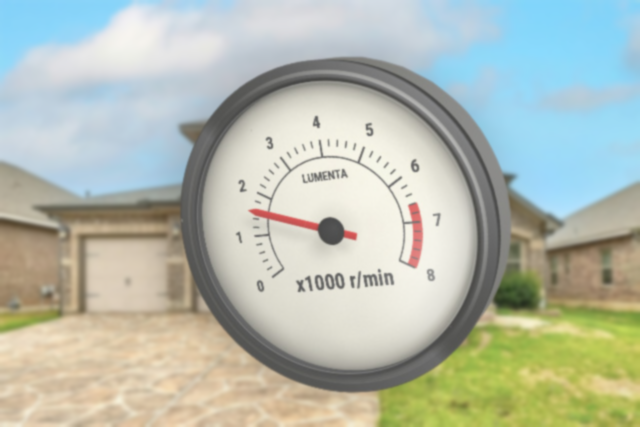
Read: {"value": 1600, "unit": "rpm"}
